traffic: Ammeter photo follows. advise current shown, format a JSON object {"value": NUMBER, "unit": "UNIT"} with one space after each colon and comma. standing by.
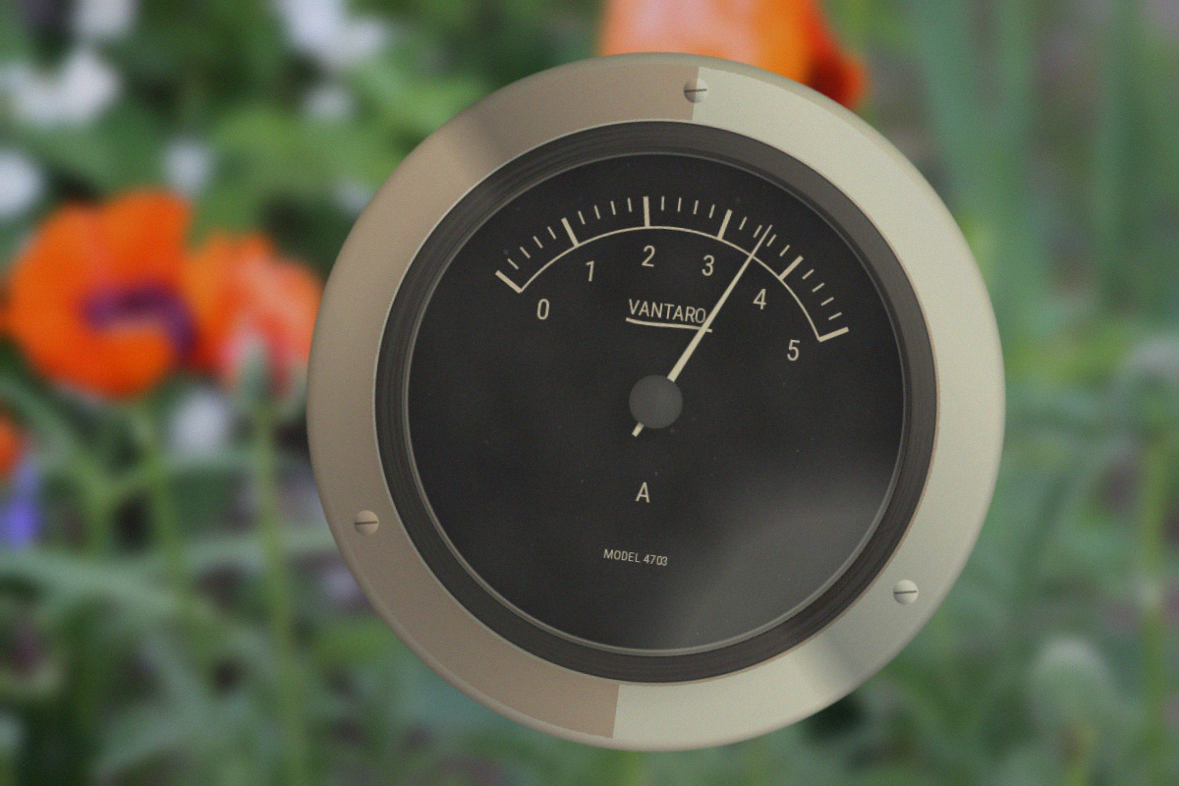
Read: {"value": 3.5, "unit": "A"}
